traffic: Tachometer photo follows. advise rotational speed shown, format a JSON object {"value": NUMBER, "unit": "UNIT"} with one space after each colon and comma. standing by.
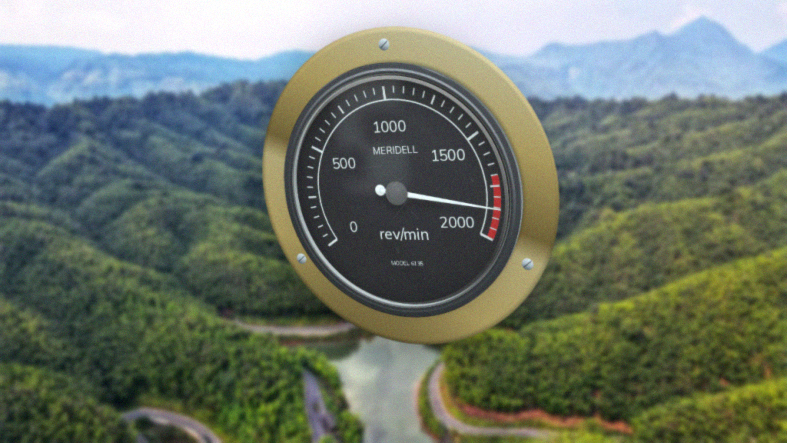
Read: {"value": 1850, "unit": "rpm"}
